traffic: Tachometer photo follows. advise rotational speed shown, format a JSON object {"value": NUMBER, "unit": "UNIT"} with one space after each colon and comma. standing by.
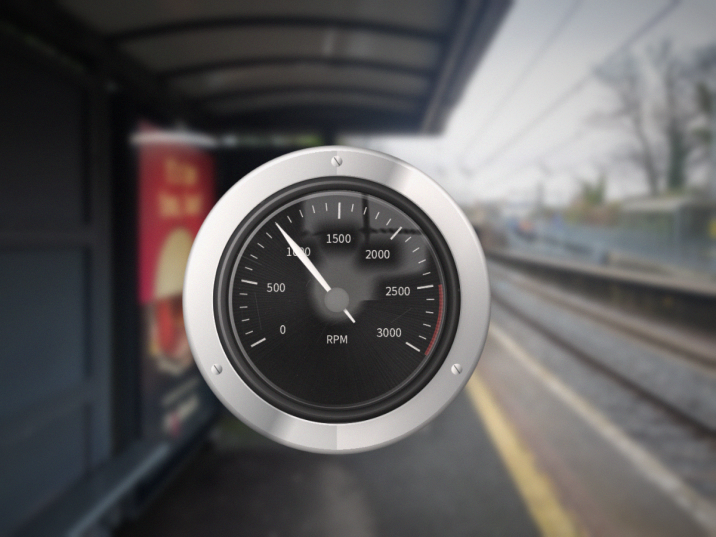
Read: {"value": 1000, "unit": "rpm"}
